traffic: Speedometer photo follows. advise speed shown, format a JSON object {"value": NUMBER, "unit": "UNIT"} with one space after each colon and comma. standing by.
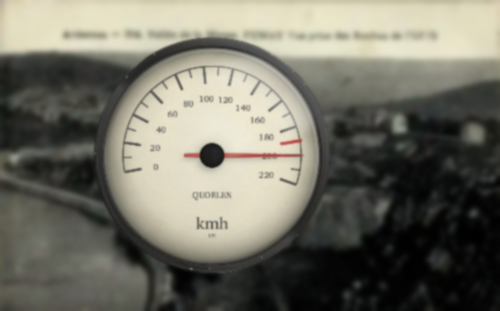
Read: {"value": 200, "unit": "km/h"}
